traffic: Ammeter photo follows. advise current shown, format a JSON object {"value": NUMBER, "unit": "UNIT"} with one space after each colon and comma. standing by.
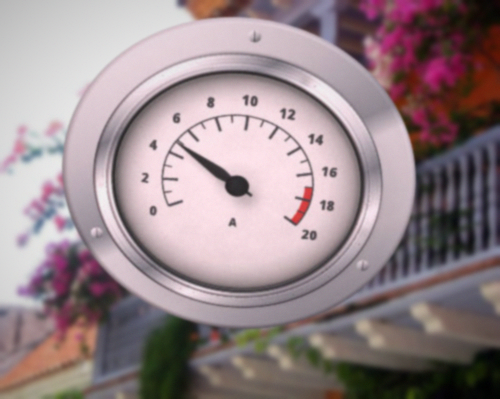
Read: {"value": 5, "unit": "A"}
